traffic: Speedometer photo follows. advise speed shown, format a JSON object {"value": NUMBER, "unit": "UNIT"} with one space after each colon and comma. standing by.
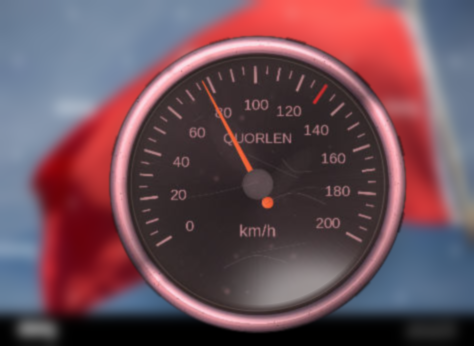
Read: {"value": 77.5, "unit": "km/h"}
